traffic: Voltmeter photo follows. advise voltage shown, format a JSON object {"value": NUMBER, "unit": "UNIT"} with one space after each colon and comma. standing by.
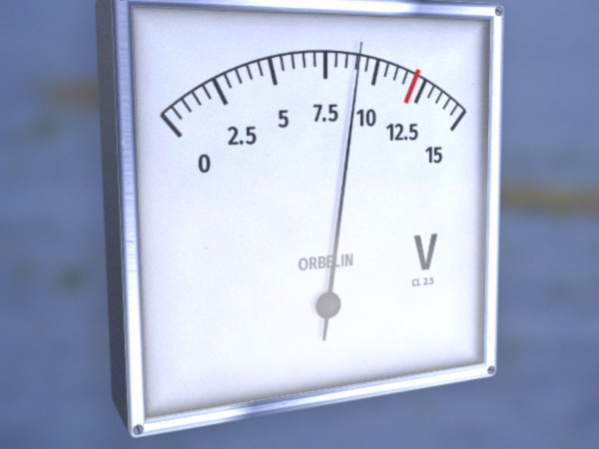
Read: {"value": 9, "unit": "V"}
